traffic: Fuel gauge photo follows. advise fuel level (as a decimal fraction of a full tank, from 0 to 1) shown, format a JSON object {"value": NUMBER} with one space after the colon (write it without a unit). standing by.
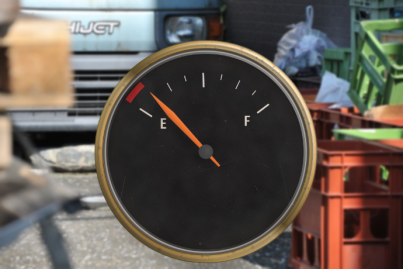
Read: {"value": 0.125}
